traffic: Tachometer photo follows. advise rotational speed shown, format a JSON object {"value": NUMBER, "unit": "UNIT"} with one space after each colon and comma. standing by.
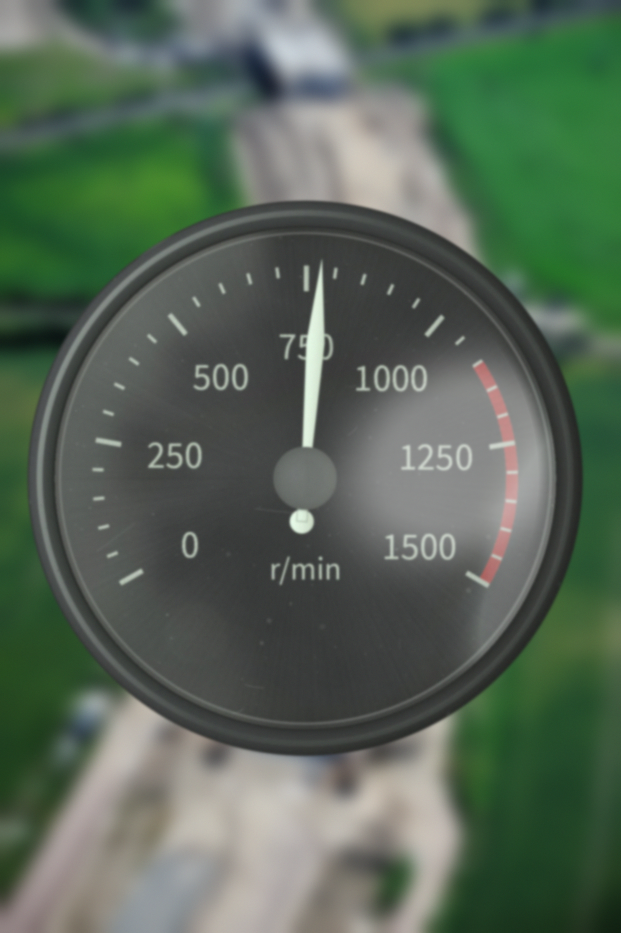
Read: {"value": 775, "unit": "rpm"}
